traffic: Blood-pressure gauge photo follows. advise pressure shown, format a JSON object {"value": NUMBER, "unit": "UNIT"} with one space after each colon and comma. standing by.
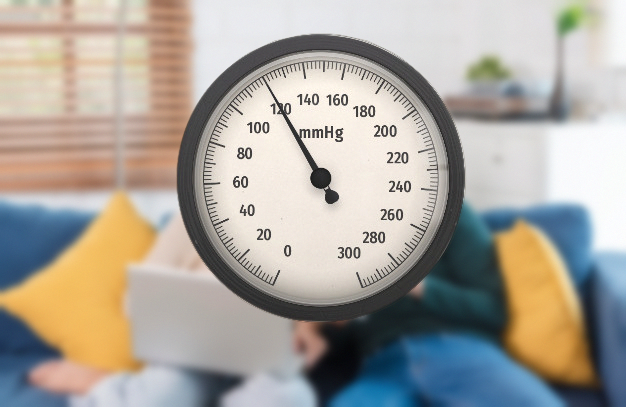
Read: {"value": 120, "unit": "mmHg"}
